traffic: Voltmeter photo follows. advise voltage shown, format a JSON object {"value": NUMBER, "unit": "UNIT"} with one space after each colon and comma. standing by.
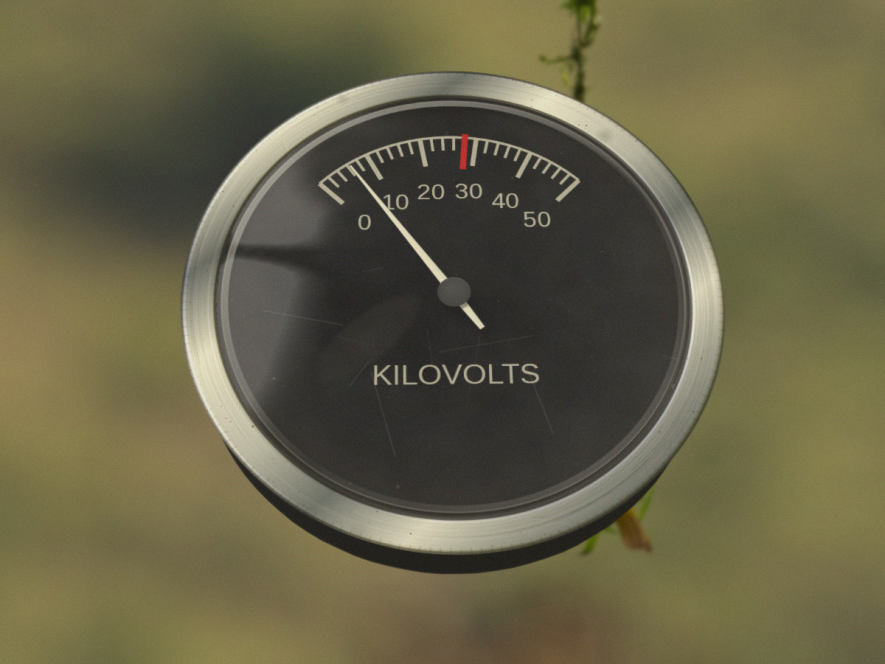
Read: {"value": 6, "unit": "kV"}
